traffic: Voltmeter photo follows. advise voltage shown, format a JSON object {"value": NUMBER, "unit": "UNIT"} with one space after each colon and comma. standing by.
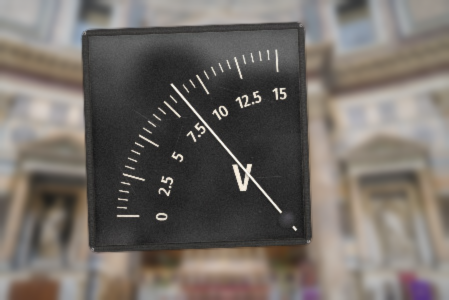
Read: {"value": 8.5, "unit": "V"}
